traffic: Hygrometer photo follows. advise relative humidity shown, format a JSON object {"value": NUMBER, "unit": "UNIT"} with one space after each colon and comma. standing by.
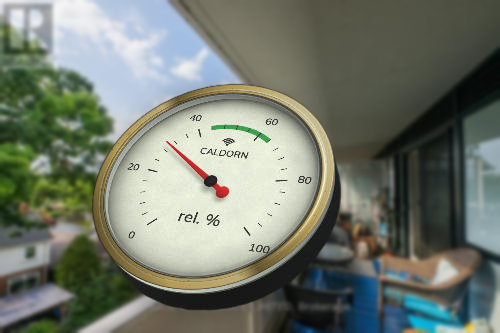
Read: {"value": 30, "unit": "%"}
